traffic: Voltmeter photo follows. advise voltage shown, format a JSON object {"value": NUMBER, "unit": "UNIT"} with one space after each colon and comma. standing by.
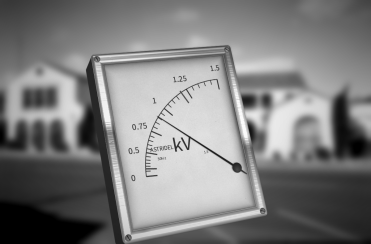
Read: {"value": 0.9, "unit": "kV"}
